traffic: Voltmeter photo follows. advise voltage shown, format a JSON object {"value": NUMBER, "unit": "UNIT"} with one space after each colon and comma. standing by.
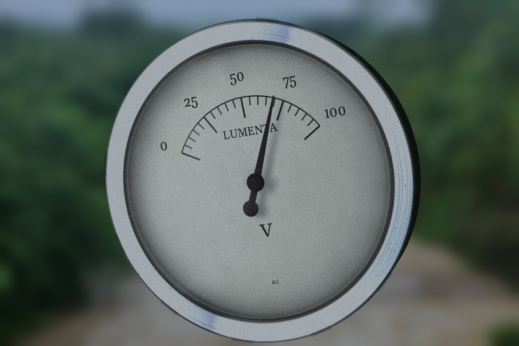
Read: {"value": 70, "unit": "V"}
